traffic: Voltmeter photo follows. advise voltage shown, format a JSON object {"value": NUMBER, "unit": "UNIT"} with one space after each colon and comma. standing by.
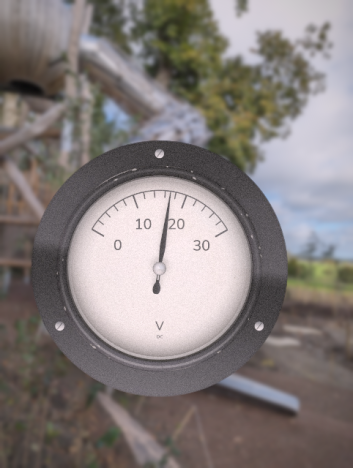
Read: {"value": 17, "unit": "V"}
